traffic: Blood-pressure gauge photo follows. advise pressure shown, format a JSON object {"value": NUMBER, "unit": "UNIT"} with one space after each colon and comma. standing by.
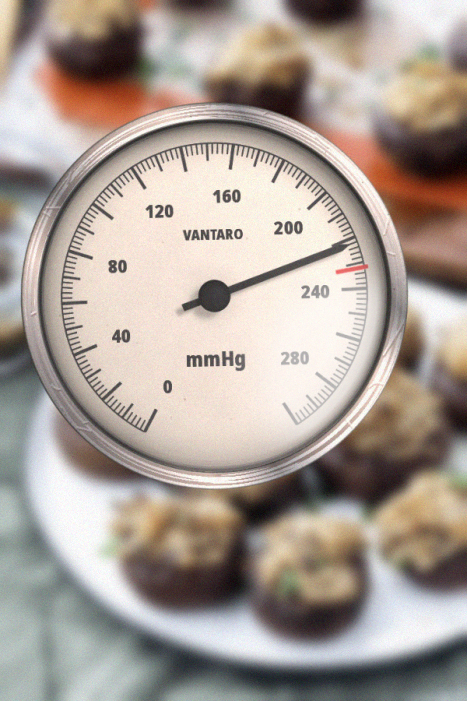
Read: {"value": 222, "unit": "mmHg"}
